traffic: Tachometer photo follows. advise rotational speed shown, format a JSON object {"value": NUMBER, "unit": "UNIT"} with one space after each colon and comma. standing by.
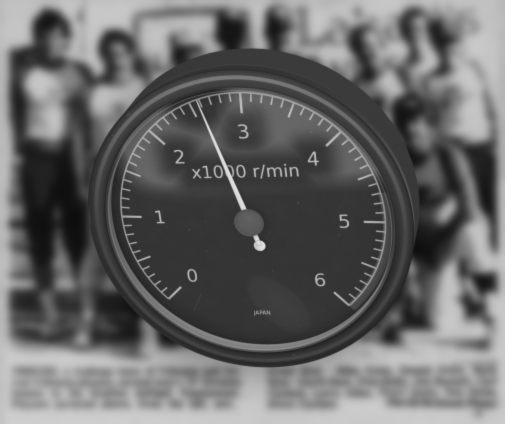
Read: {"value": 2600, "unit": "rpm"}
